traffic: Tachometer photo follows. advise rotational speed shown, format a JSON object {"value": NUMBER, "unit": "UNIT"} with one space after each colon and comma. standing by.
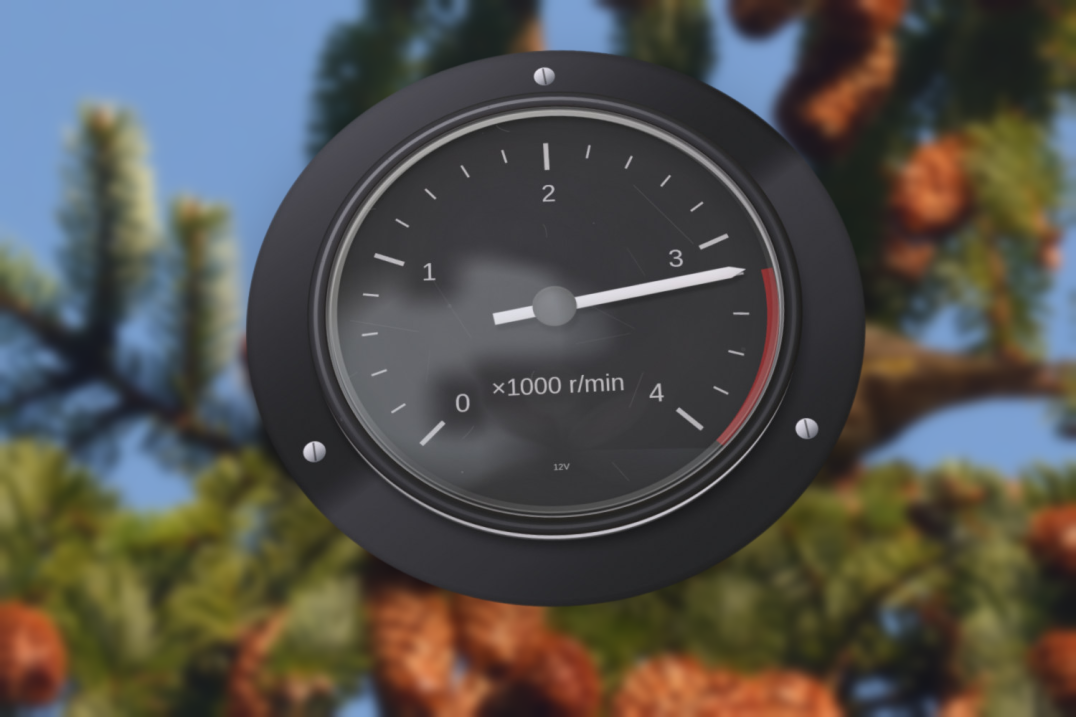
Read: {"value": 3200, "unit": "rpm"}
